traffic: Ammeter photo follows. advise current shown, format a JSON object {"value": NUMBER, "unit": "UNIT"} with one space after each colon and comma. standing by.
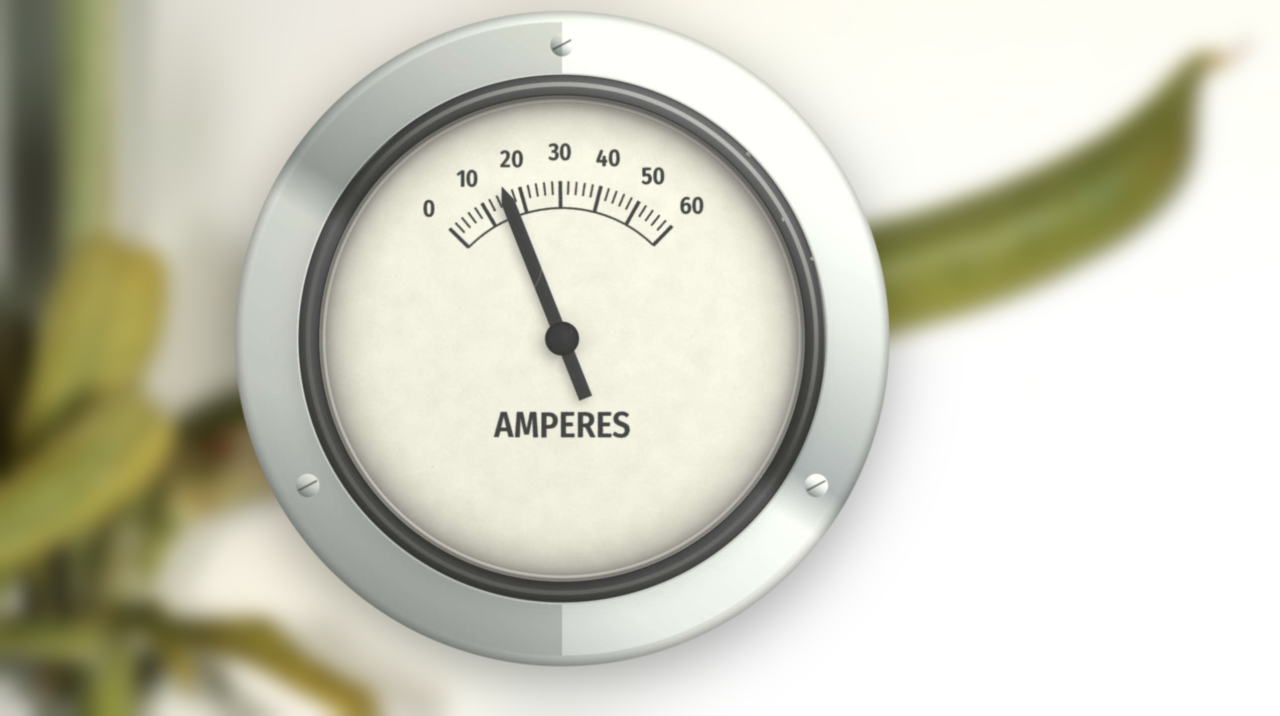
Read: {"value": 16, "unit": "A"}
